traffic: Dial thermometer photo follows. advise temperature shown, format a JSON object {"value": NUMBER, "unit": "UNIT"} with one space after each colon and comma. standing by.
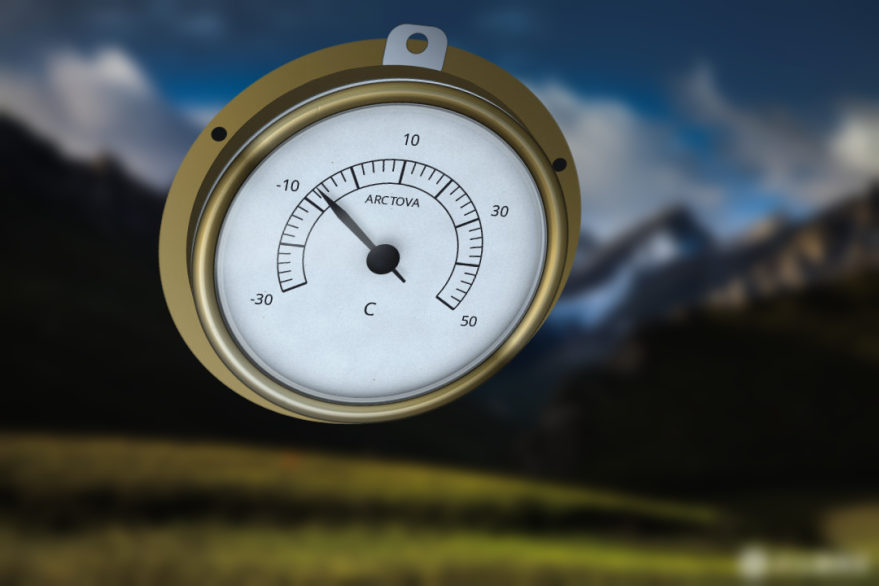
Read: {"value": -7, "unit": "°C"}
